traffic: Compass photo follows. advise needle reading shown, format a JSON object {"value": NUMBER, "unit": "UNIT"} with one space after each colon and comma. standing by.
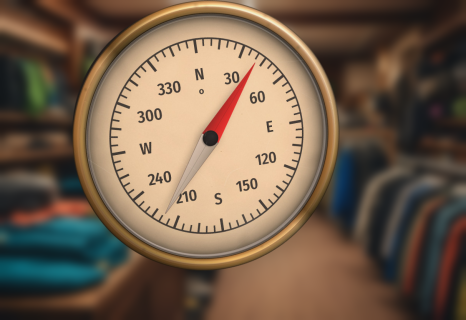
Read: {"value": 40, "unit": "°"}
